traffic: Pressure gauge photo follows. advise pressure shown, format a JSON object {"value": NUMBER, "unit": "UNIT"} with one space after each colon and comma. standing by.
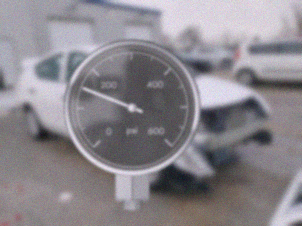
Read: {"value": 150, "unit": "psi"}
